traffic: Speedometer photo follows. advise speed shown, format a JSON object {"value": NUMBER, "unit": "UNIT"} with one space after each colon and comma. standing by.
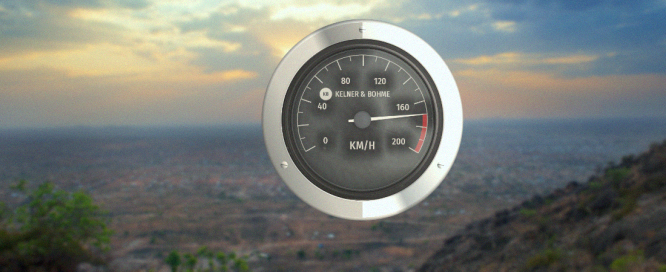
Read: {"value": 170, "unit": "km/h"}
